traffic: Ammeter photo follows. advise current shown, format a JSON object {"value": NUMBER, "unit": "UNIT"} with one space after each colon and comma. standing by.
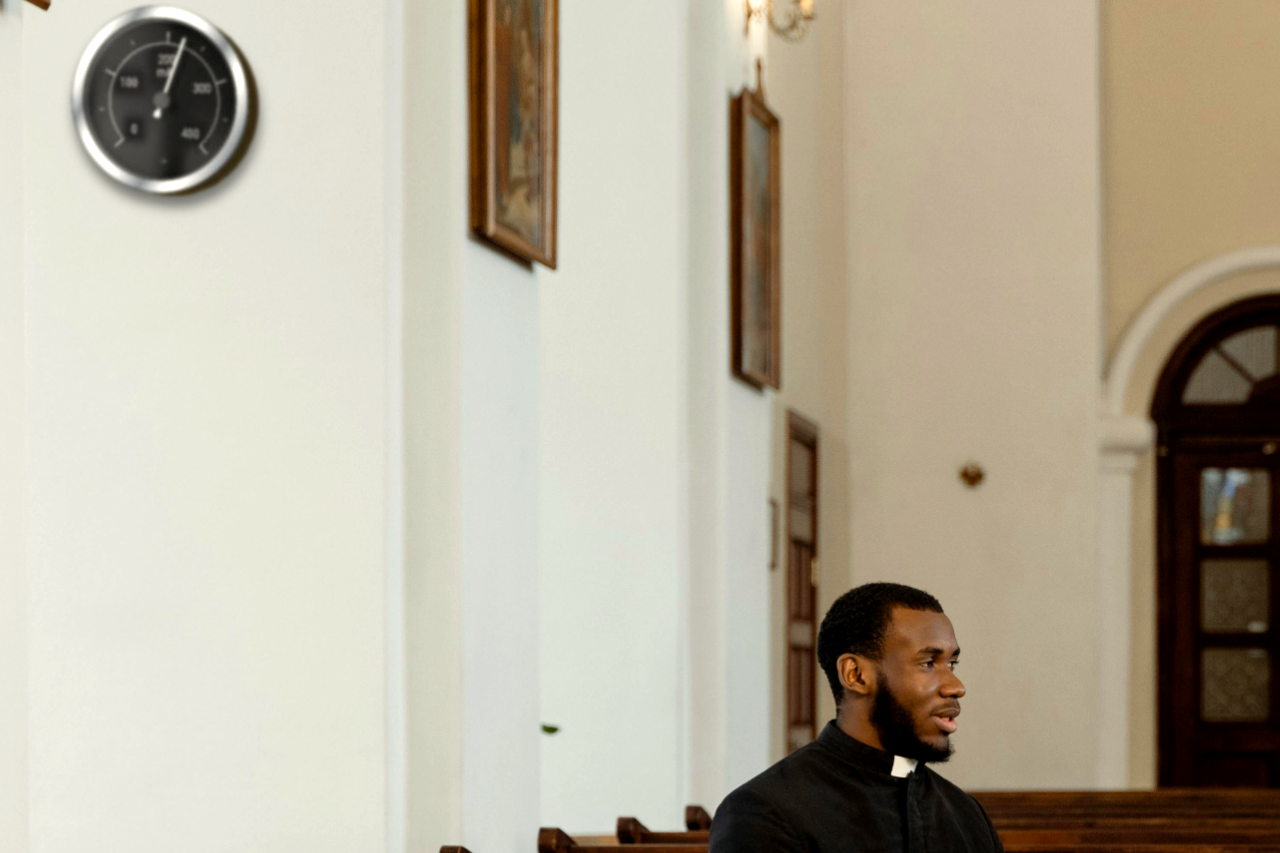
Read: {"value": 225, "unit": "mA"}
